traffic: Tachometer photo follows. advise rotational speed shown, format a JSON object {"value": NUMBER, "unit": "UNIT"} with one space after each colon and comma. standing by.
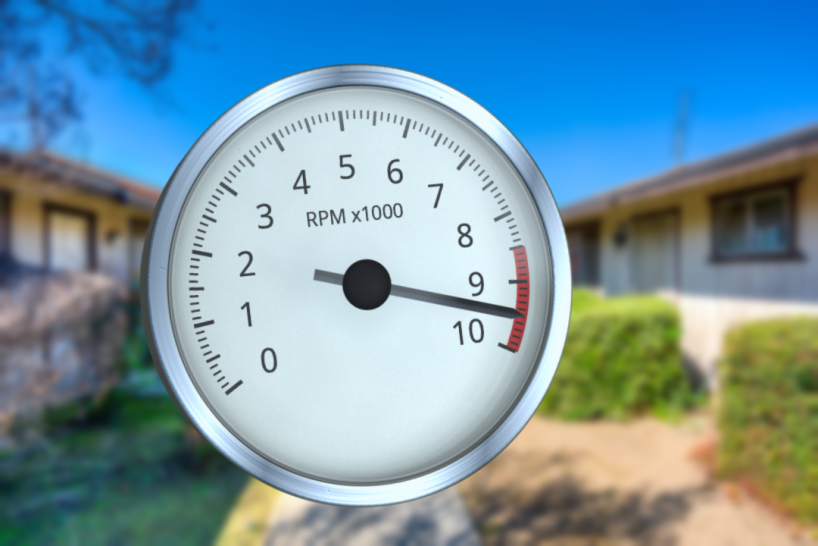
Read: {"value": 9500, "unit": "rpm"}
